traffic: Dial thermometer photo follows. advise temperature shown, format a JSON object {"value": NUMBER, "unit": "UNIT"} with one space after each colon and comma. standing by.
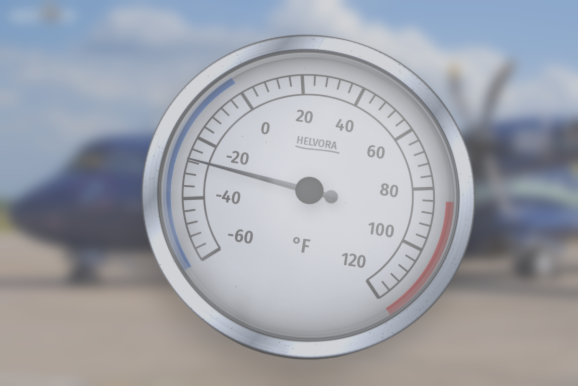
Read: {"value": -28, "unit": "°F"}
